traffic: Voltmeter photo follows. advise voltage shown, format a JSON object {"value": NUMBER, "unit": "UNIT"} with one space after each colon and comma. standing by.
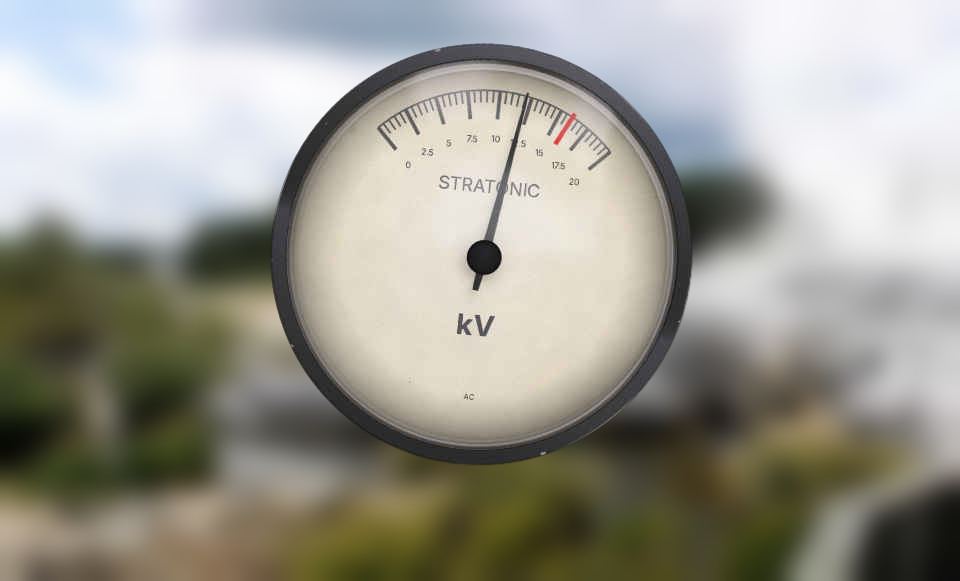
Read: {"value": 12, "unit": "kV"}
